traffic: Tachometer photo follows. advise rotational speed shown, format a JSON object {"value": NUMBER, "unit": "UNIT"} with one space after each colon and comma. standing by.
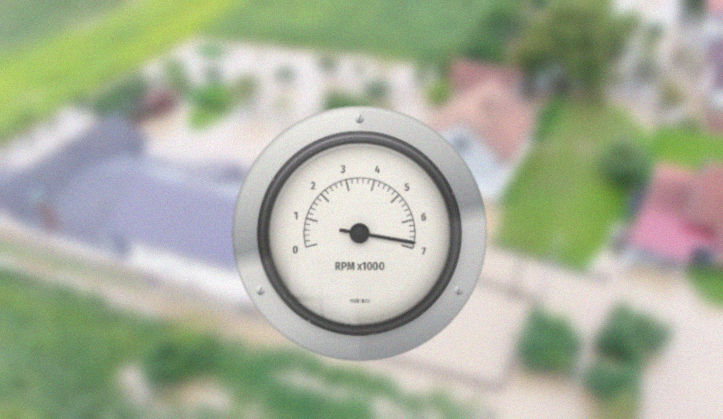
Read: {"value": 6800, "unit": "rpm"}
